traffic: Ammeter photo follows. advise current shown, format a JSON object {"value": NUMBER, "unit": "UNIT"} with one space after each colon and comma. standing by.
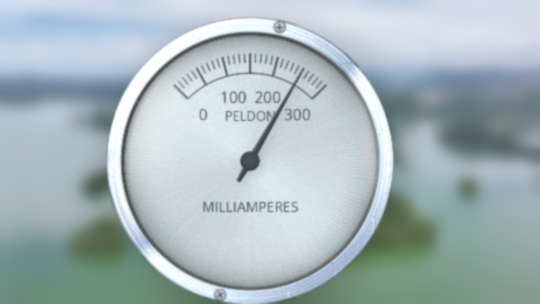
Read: {"value": 250, "unit": "mA"}
